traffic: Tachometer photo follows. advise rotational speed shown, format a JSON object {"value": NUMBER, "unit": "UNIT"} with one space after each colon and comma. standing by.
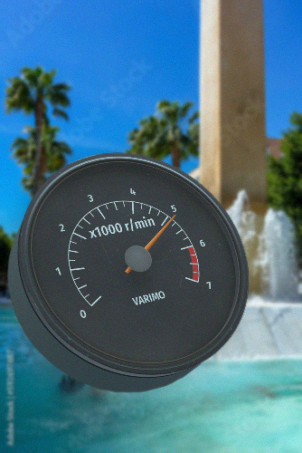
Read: {"value": 5125, "unit": "rpm"}
